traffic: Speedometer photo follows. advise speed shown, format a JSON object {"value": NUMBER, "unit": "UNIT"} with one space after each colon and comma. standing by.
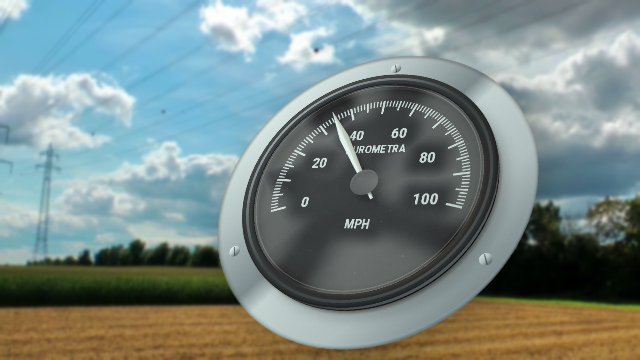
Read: {"value": 35, "unit": "mph"}
